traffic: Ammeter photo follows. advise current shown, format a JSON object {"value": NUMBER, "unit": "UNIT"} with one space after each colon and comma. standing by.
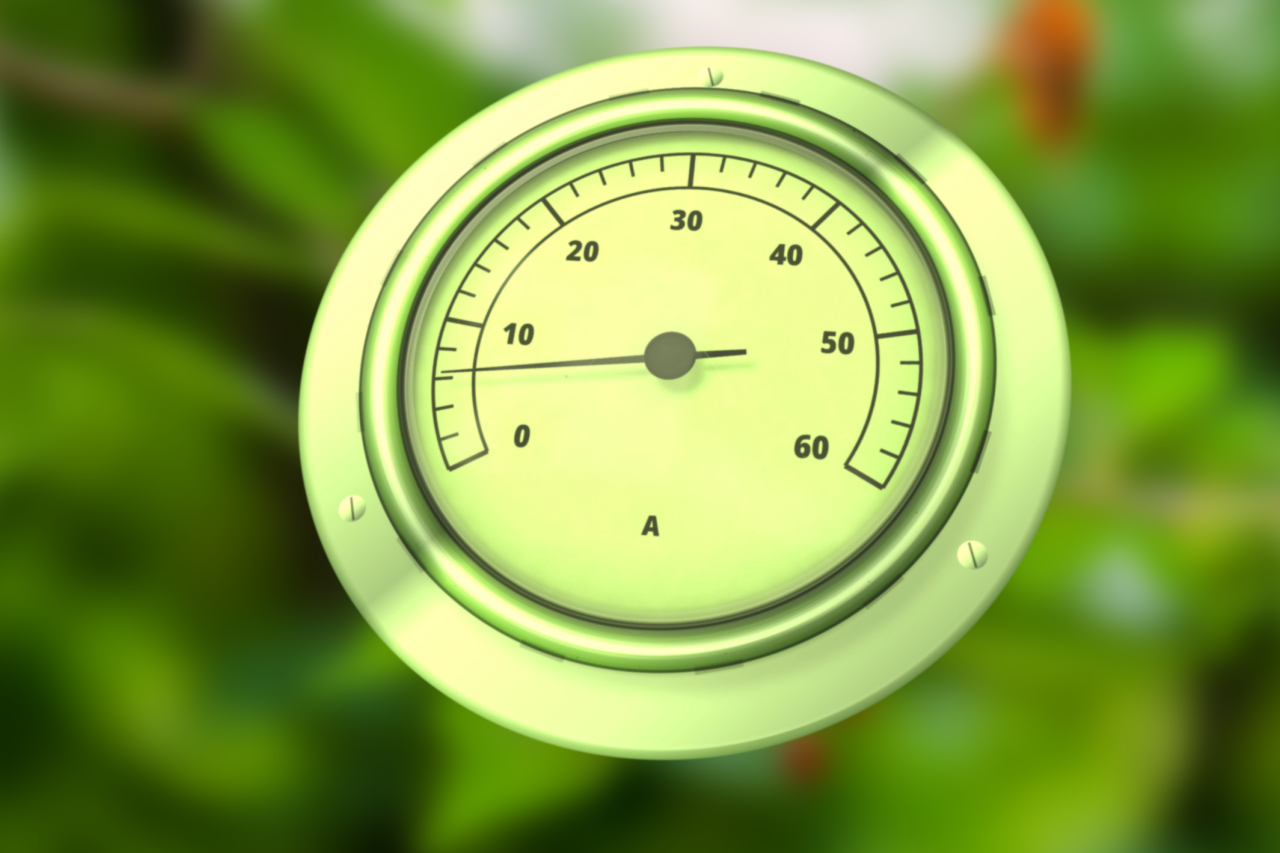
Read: {"value": 6, "unit": "A"}
